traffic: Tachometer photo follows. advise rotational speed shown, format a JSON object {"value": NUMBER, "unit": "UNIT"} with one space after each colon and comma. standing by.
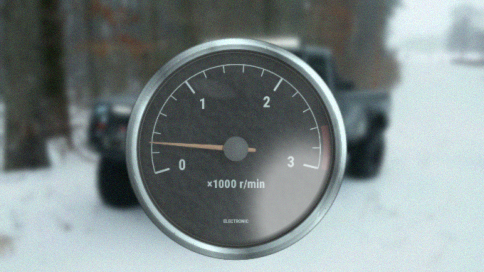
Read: {"value": 300, "unit": "rpm"}
